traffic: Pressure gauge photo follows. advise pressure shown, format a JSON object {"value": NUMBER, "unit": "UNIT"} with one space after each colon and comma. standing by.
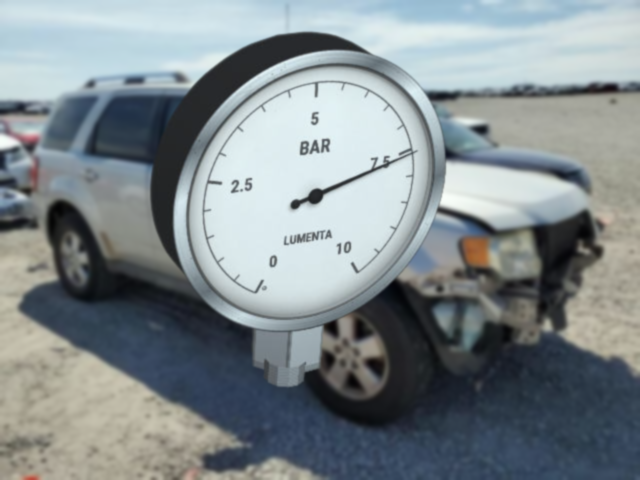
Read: {"value": 7.5, "unit": "bar"}
